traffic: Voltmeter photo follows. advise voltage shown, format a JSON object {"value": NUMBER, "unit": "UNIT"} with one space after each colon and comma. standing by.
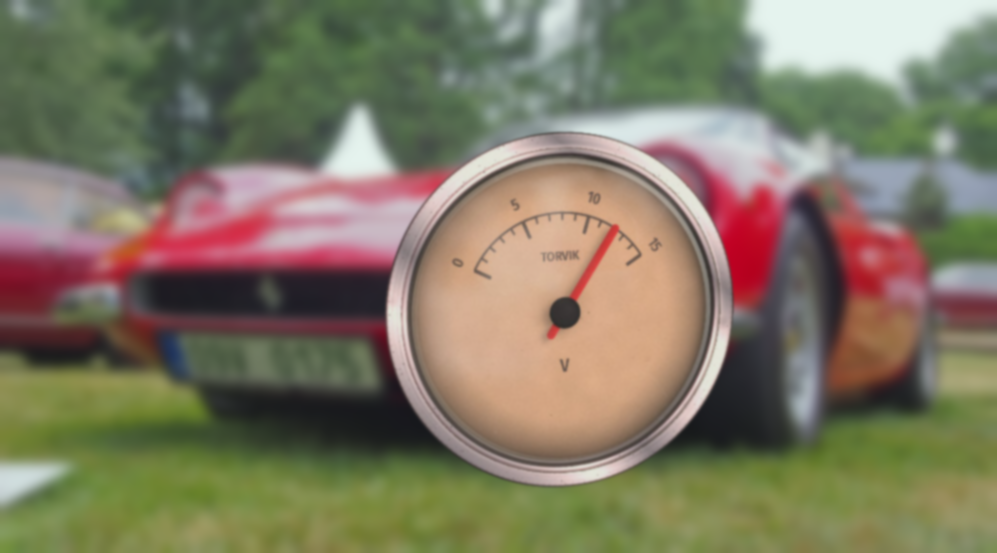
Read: {"value": 12, "unit": "V"}
